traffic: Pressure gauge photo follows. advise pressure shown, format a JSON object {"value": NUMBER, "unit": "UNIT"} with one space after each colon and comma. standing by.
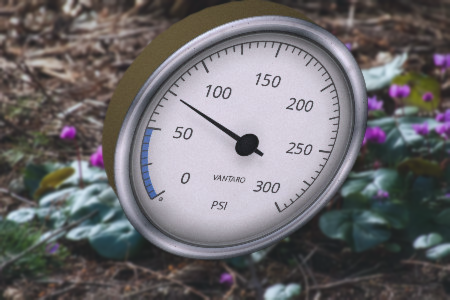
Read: {"value": 75, "unit": "psi"}
